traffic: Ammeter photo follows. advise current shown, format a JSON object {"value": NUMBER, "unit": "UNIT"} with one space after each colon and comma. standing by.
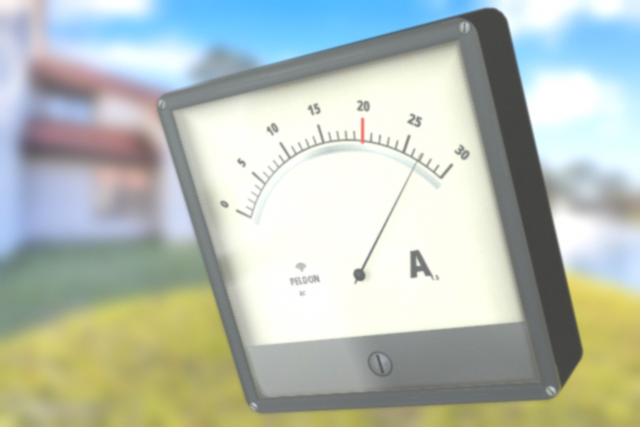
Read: {"value": 27, "unit": "A"}
